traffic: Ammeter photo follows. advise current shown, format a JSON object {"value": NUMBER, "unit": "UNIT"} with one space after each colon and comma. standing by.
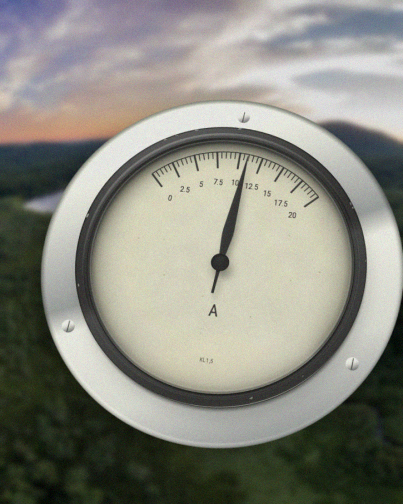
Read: {"value": 11, "unit": "A"}
